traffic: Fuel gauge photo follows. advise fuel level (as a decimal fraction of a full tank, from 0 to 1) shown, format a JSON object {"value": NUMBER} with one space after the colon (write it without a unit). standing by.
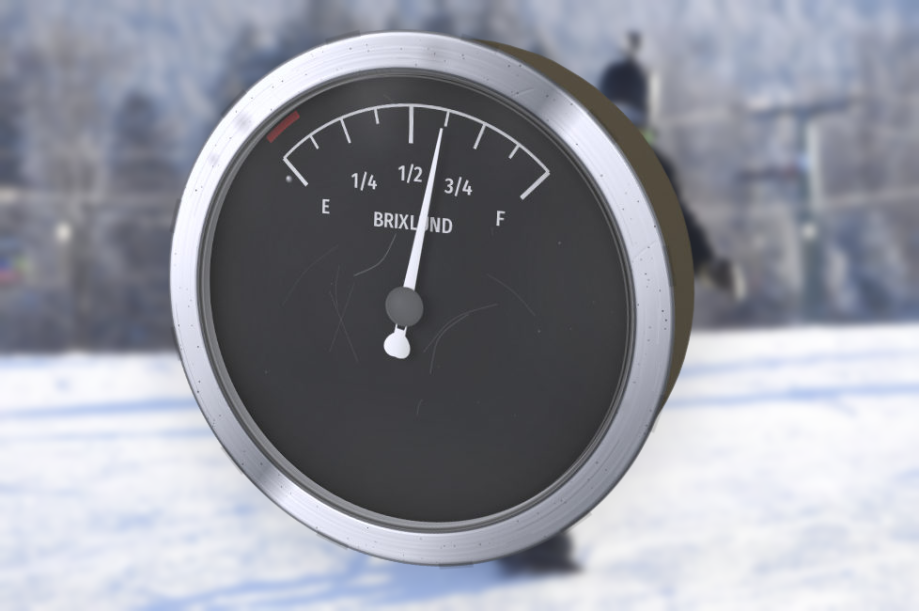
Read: {"value": 0.625}
